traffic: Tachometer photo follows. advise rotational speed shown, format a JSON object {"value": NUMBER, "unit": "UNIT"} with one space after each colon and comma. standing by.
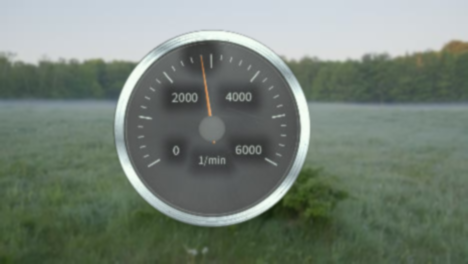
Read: {"value": 2800, "unit": "rpm"}
